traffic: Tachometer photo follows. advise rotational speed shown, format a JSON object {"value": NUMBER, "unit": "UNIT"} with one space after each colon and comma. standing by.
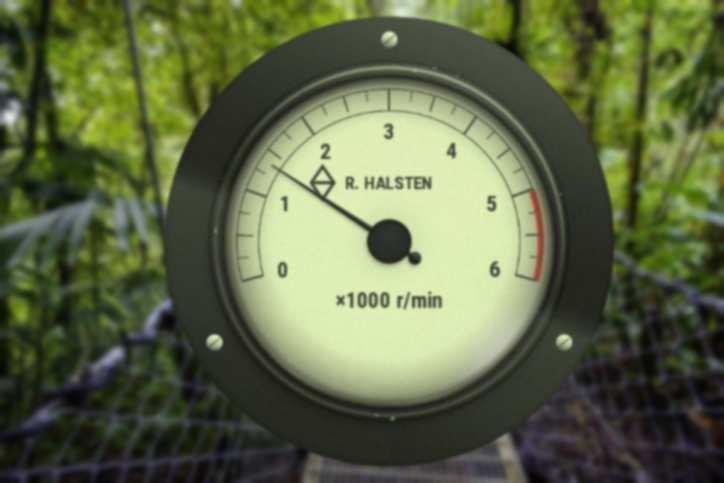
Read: {"value": 1375, "unit": "rpm"}
